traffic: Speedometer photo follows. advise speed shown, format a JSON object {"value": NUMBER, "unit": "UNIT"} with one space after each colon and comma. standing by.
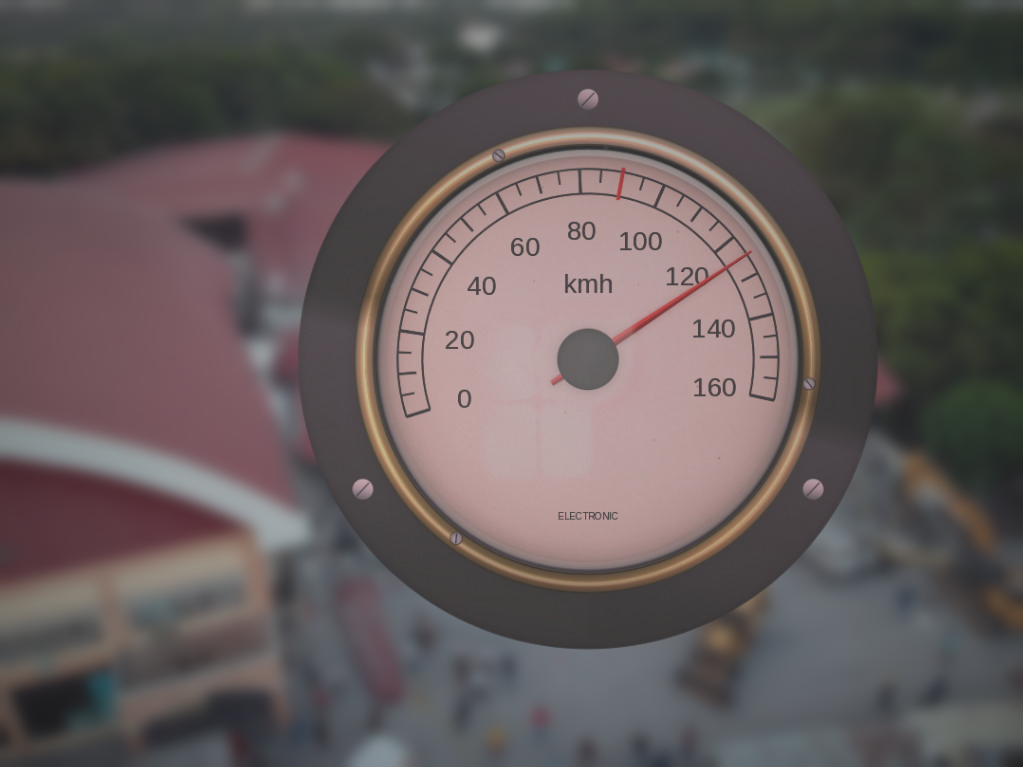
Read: {"value": 125, "unit": "km/h"}
